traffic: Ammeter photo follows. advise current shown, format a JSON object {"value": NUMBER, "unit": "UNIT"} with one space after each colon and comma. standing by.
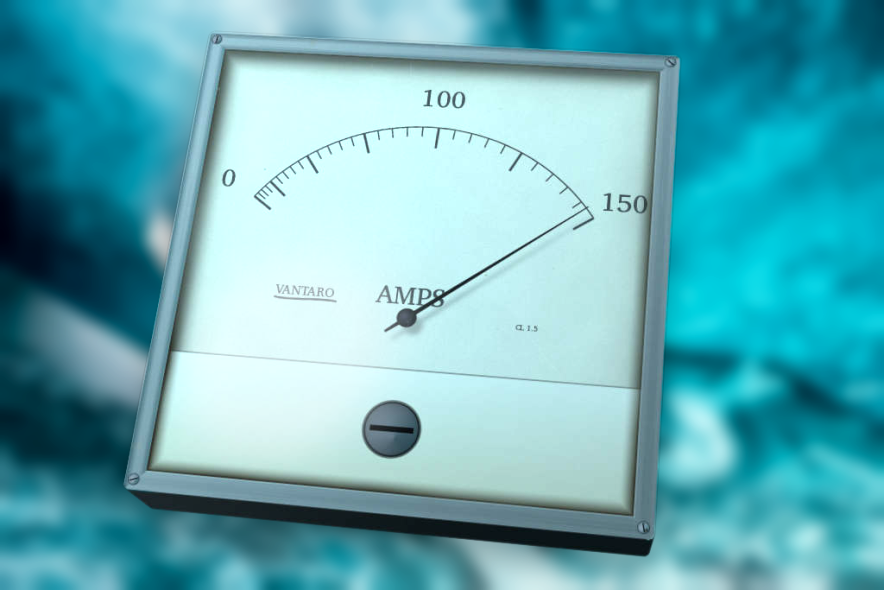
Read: {"value": 147.5, "unit": "A"}
